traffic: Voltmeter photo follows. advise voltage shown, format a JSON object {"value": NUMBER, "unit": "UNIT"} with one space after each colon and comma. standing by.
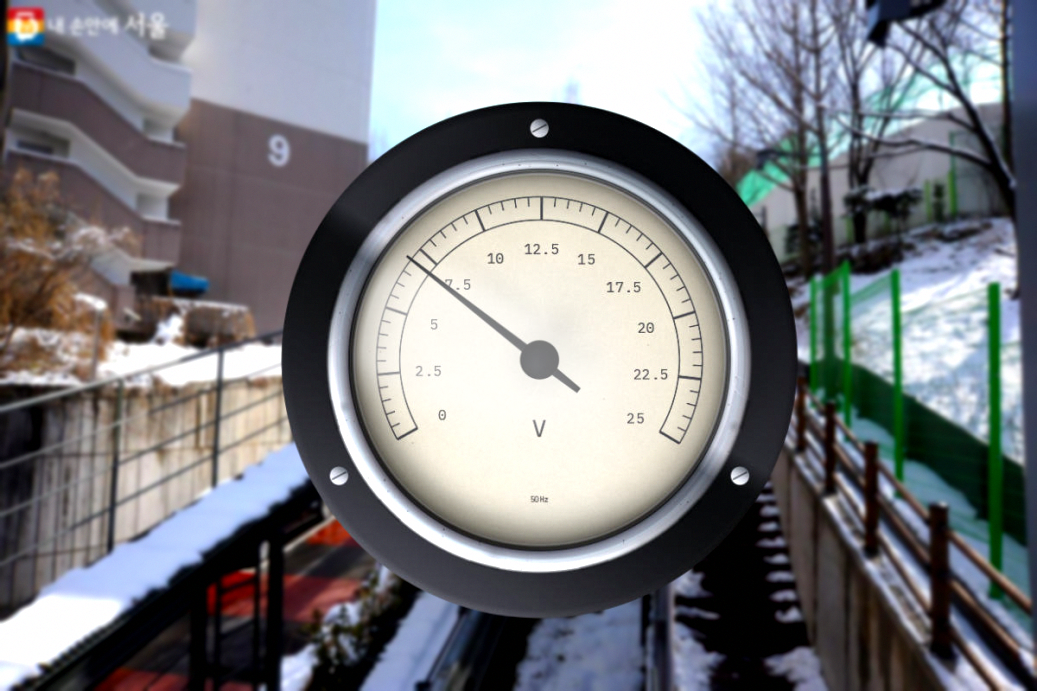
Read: {"value": 7, "unit": "V"}
